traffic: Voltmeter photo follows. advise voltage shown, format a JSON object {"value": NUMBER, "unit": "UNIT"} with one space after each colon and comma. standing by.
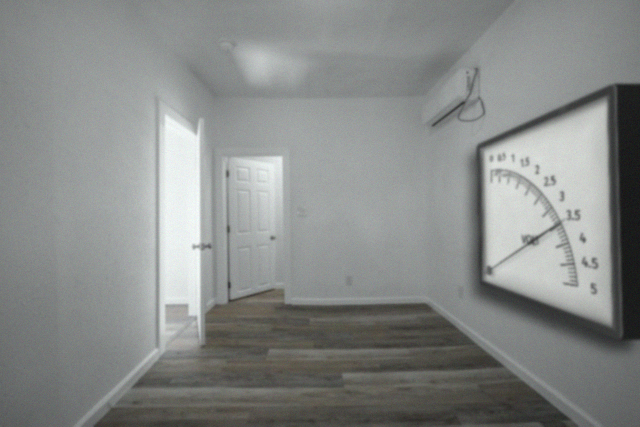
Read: {"value": 3.5, "unit": "V"}
